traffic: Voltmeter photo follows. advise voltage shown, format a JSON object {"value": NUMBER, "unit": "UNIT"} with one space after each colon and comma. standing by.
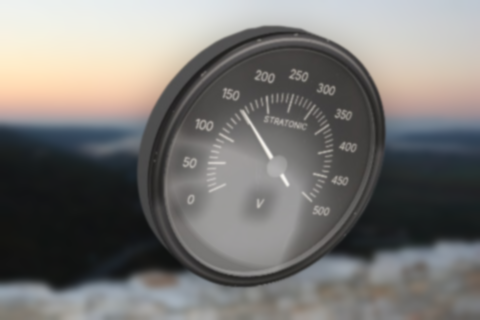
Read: {"value": 150, "unit": "V"}
